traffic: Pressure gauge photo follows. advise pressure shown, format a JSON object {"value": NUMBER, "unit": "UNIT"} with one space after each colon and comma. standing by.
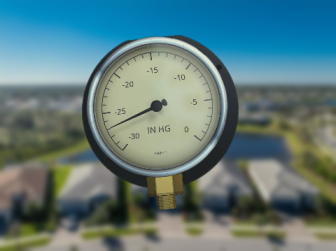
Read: {"value": -27, "unit": "inHg"}
